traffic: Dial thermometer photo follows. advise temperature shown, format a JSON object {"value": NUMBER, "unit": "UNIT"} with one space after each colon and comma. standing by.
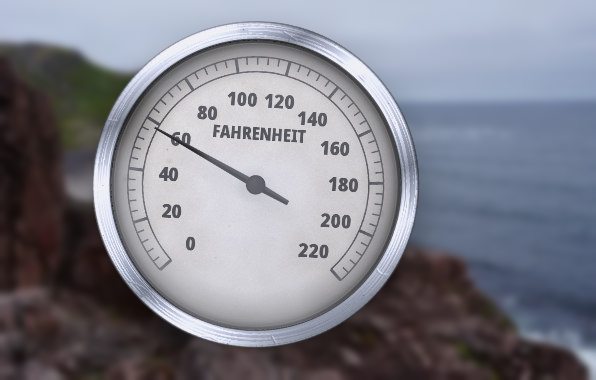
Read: {"value": 58, "unit": "°F"}
